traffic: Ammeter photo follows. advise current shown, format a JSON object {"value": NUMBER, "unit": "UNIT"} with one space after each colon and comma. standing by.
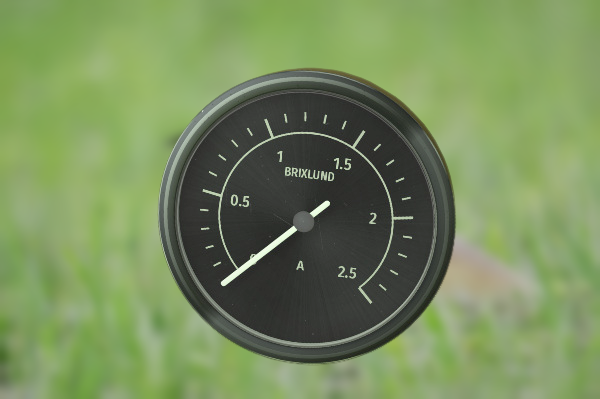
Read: {"value": 0, "unit": "A"}
